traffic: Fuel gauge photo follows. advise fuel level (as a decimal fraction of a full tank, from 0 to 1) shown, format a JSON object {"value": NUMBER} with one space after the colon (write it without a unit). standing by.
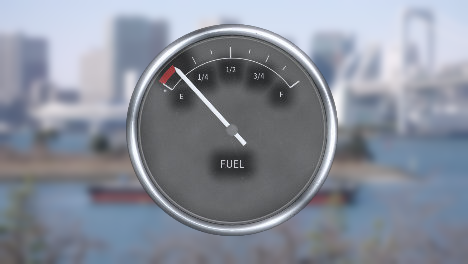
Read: {"value": 0.125}
